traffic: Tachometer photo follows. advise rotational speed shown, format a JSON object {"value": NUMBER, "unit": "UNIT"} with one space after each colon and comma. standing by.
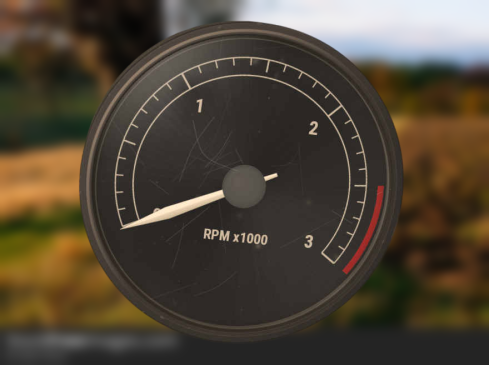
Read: {"value": 0, "unit": "rpm"}
